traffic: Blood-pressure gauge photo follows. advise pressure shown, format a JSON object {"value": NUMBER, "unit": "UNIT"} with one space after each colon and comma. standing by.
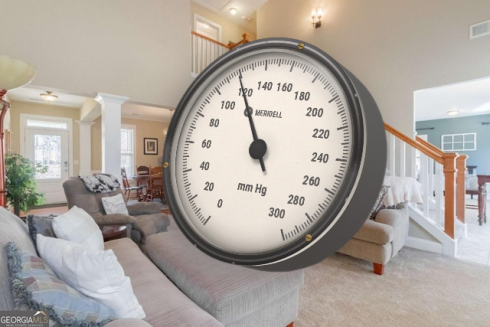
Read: {"value": 120, "unit": "mmHg"}
